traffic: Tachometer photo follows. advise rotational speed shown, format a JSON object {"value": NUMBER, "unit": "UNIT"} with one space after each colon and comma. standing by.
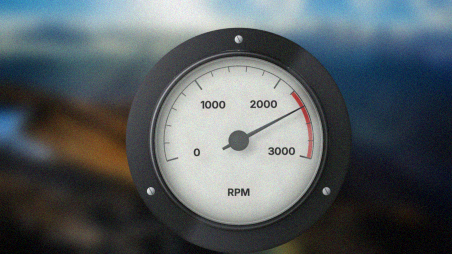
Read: {"value": 2400, "unit": "rpm"}
